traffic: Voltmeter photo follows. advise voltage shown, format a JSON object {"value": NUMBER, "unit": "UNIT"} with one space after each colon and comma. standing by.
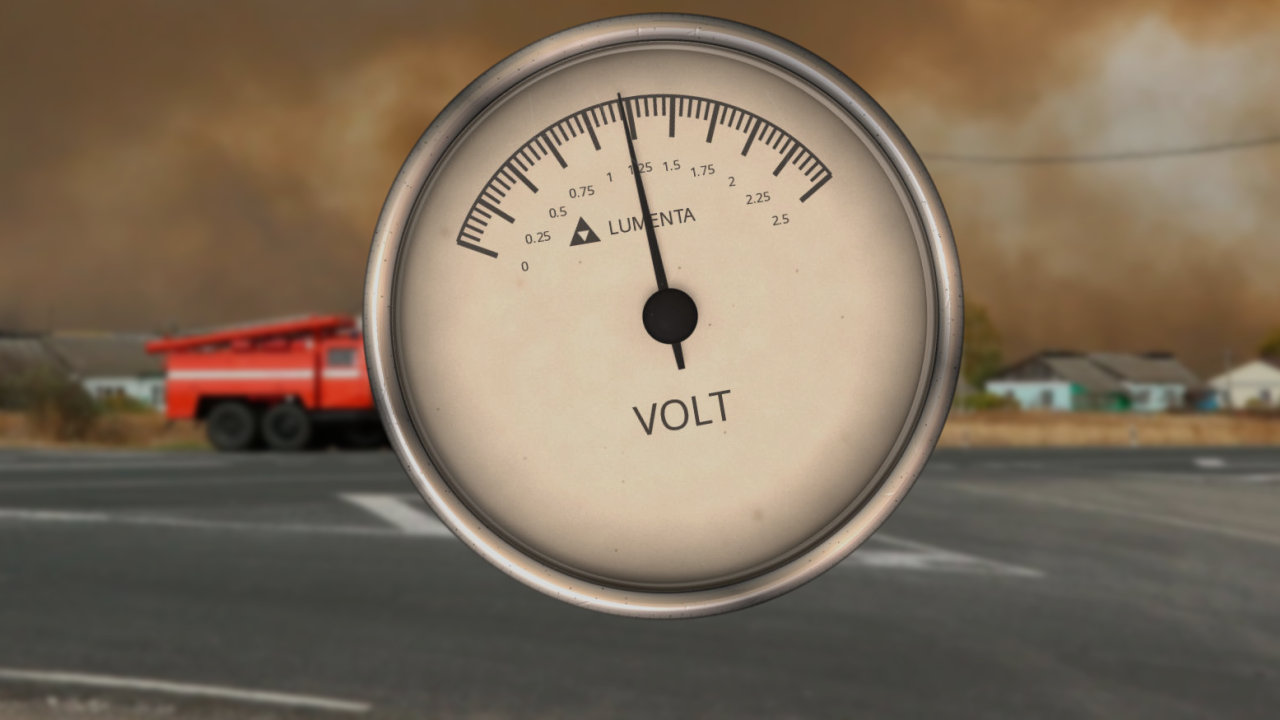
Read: {"value": 1.2, "unit": "V"}
